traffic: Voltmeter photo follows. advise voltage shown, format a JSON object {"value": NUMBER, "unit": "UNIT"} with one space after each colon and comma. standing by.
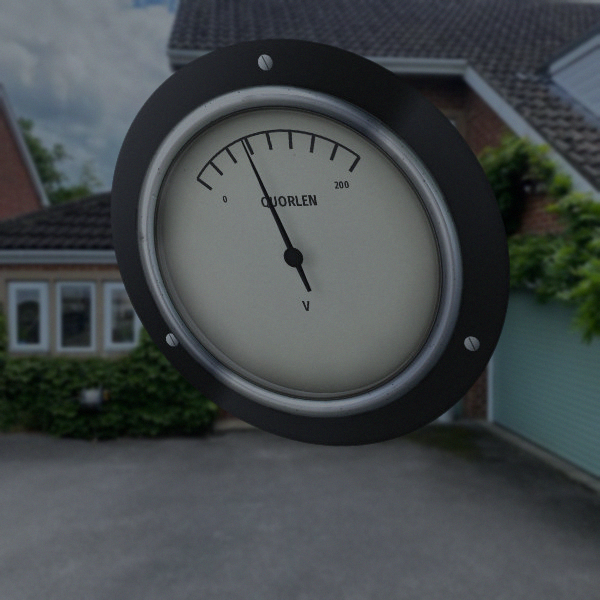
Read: {"value": 75, "unit": "V"}
